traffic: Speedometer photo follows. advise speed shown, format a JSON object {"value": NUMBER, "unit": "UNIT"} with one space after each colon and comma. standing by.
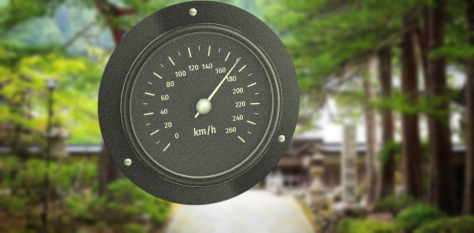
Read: {"value": 170, "unit": "km/h"}
